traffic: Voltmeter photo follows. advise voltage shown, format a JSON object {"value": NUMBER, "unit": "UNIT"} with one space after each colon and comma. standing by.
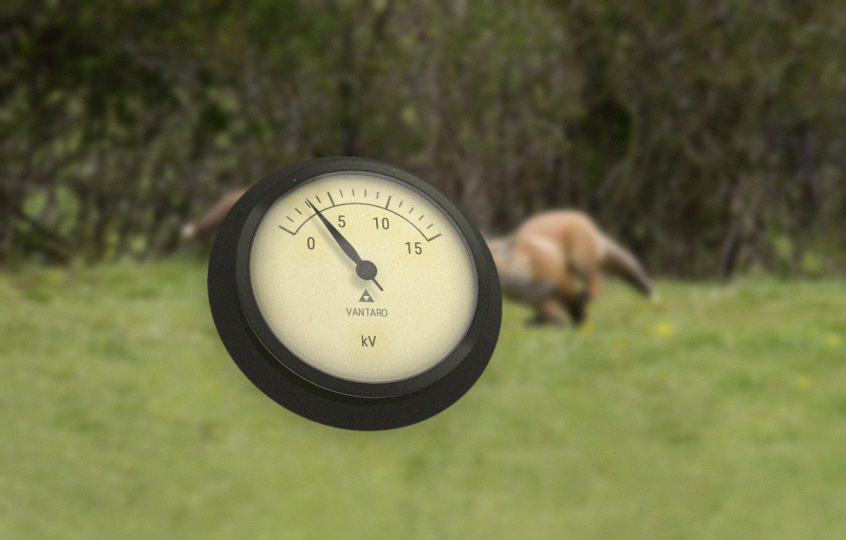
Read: {"value": 3, "unit": "kV"}
